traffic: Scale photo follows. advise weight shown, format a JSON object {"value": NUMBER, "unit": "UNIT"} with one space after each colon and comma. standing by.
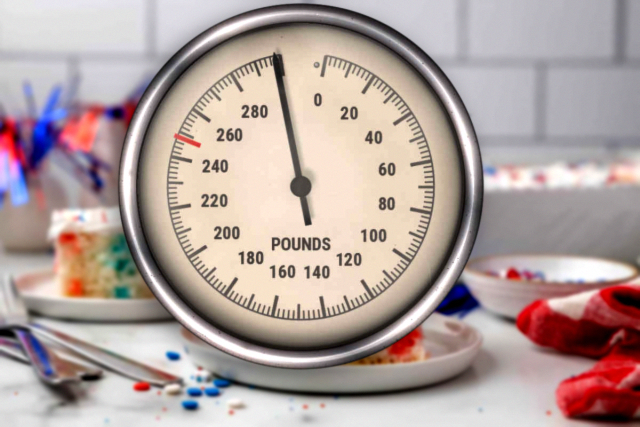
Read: {"value": 298, "unit": "lb"}
